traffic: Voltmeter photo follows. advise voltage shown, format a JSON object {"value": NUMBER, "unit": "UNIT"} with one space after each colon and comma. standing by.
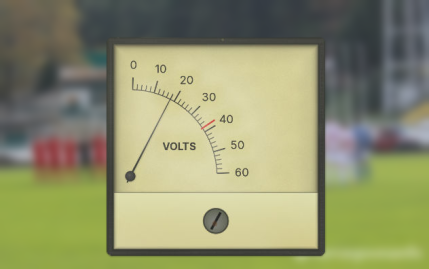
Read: {"value": 18, "unit": "V"}
